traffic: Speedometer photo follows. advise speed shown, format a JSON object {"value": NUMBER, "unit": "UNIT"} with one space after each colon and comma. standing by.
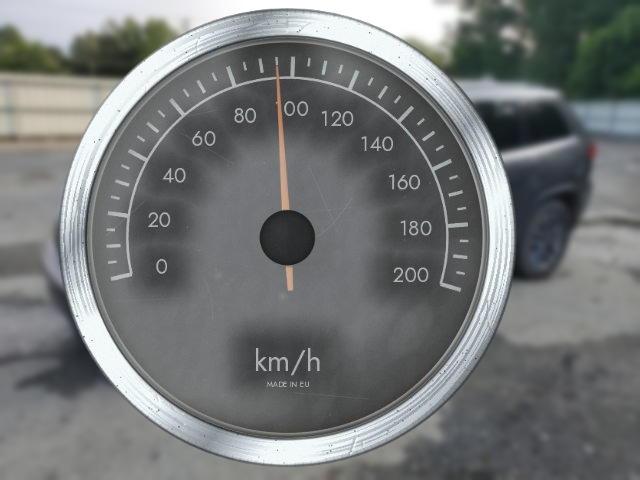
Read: {"value": 95, "unit": "km/h"}
